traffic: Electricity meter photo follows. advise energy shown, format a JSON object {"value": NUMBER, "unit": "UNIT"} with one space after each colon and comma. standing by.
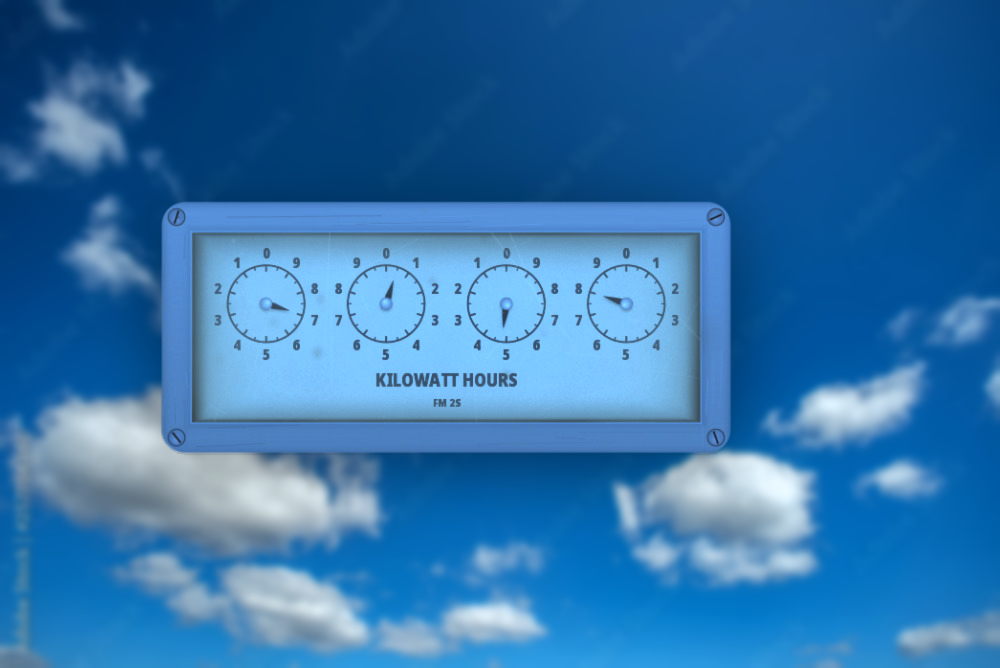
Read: {"value": 7048, "unit": "kWh"}
